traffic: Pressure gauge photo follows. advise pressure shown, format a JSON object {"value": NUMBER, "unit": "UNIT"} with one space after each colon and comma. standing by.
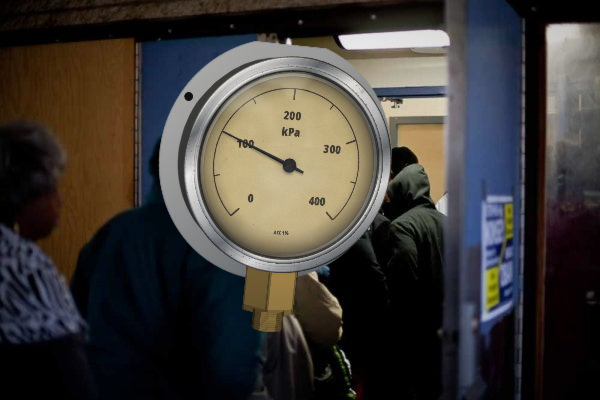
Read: {"value": 100, "unit": "kPa"}
